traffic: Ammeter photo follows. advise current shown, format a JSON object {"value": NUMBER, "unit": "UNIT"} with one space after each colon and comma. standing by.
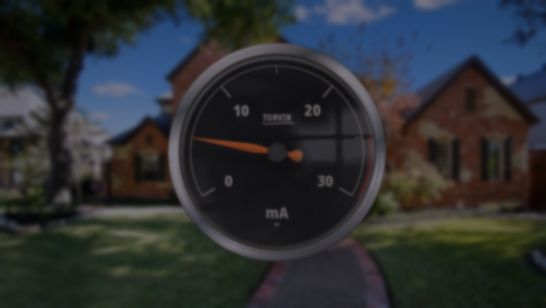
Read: {"value": 5, "unit": "mA"}
